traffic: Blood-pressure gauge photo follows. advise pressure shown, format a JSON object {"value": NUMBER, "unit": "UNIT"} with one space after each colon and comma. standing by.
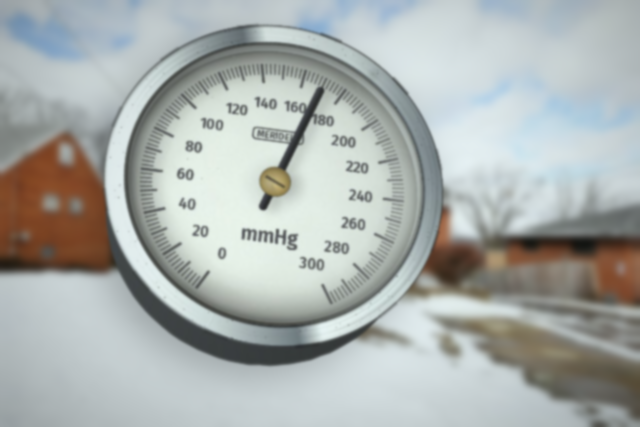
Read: {"value": 170, "unit": "mmHg"}
